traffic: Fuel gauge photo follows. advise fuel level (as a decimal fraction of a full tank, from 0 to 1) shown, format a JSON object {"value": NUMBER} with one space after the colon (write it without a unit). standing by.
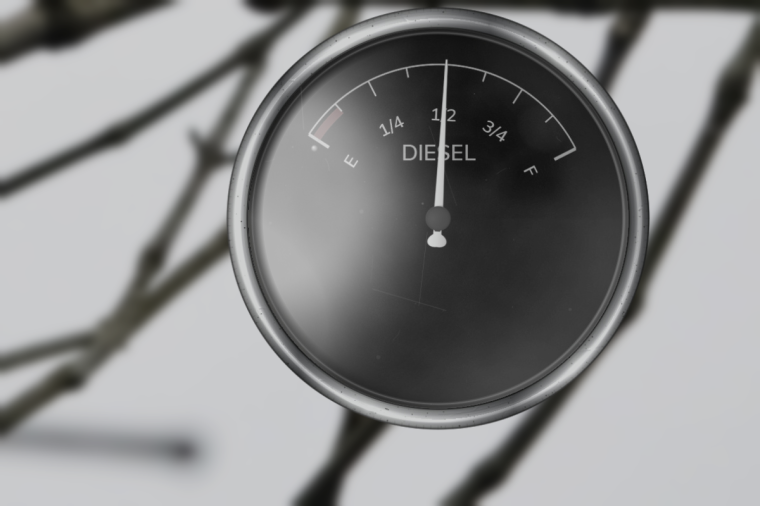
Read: {"value": 0.5}
